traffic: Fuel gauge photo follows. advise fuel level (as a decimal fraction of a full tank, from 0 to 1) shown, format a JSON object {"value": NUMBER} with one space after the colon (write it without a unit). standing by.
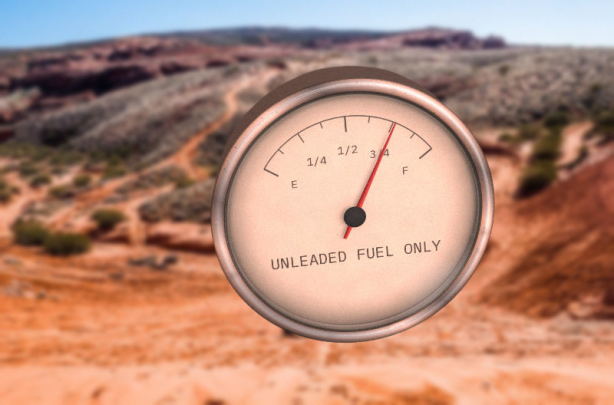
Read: {"value": 0.75}
